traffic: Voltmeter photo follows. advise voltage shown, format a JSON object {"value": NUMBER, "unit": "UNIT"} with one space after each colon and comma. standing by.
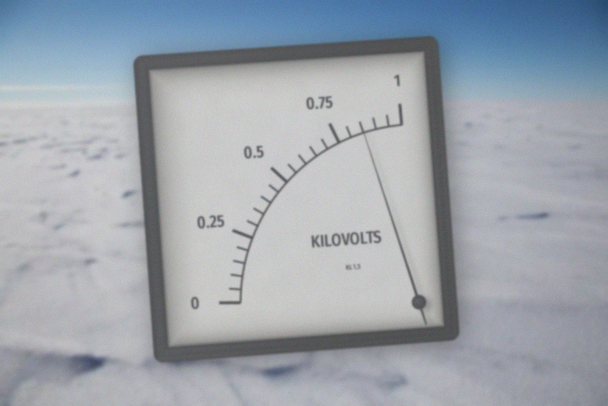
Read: {"value": 0.85, "unit": "kV"}
